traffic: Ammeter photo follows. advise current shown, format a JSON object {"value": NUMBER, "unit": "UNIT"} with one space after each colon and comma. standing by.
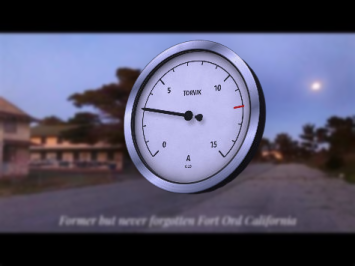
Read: {"value": 3, "unit": "A"}
